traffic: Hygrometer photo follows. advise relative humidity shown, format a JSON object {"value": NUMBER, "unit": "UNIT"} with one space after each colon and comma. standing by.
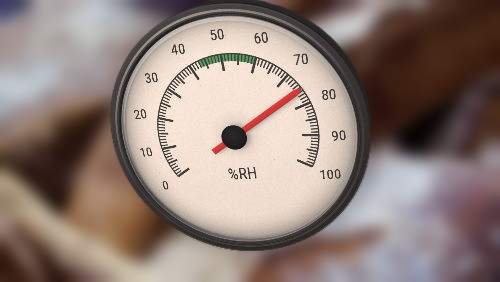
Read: {"value": 75, "unit": "%"}
